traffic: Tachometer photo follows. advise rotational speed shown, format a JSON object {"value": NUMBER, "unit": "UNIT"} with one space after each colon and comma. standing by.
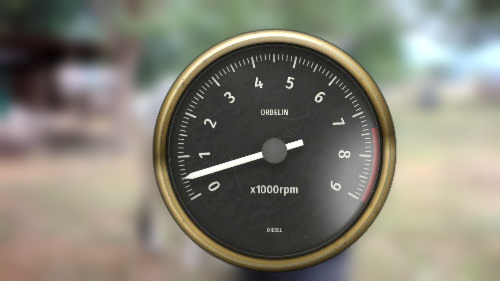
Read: {"value": 500, "unit": "rpm"}
